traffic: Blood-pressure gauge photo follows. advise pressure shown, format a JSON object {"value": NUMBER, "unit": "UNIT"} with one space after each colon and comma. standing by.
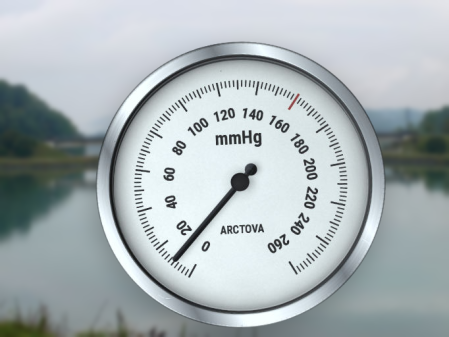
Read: {"value": 10, "unit": "mmHg"}
